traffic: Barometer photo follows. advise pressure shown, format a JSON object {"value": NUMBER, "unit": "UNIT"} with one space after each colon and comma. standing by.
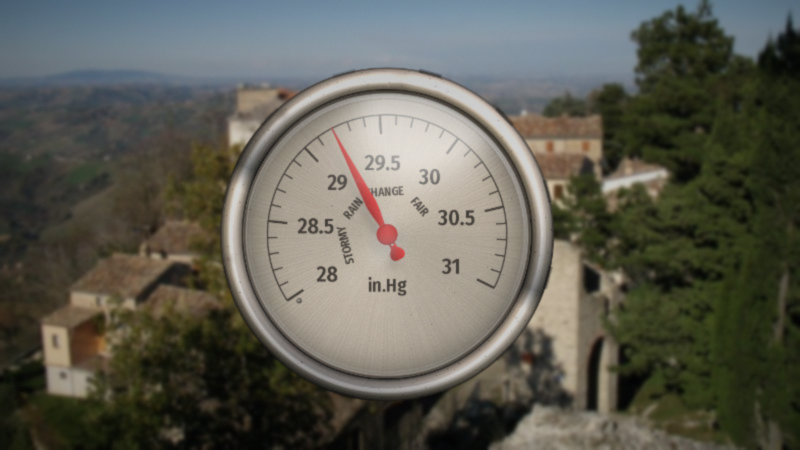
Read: {"value": 29.2, "unit": "inHg"}
